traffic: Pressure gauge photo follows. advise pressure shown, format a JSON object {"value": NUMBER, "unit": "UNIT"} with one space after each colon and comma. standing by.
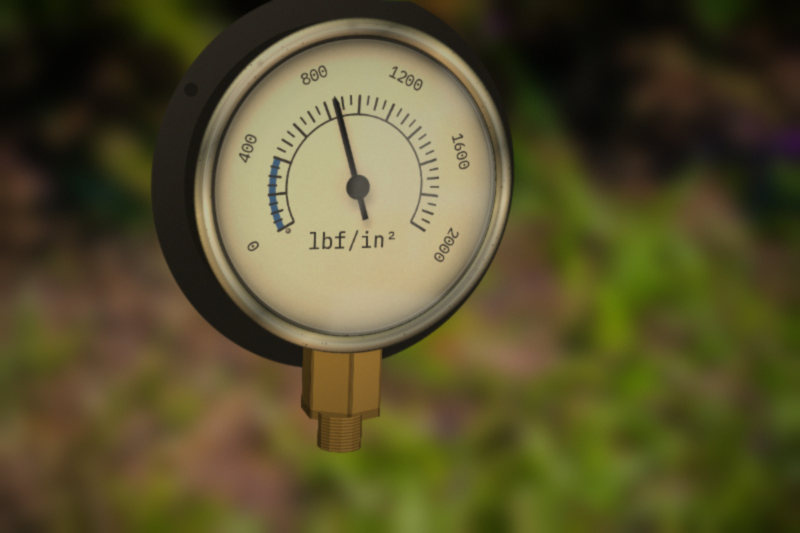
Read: {"value": 850, "unit": "psi"}
